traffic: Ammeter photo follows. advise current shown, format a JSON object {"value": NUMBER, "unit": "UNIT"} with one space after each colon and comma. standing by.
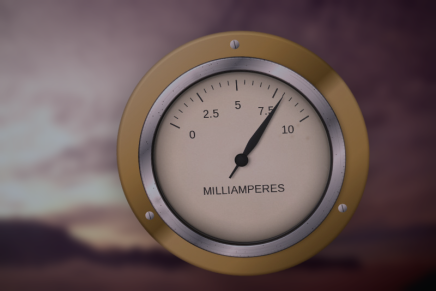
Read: {"value": 8, "unit": "mA"}
